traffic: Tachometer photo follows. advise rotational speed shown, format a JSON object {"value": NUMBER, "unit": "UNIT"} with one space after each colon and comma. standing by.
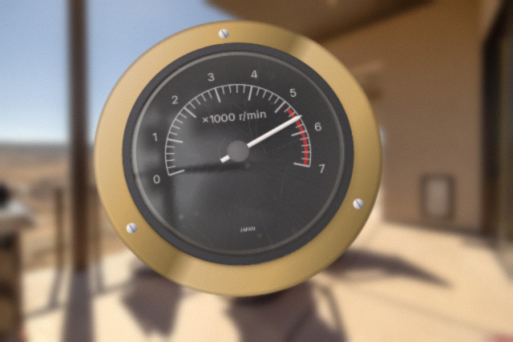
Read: {"value": 5600, "unit": "rpm"}
